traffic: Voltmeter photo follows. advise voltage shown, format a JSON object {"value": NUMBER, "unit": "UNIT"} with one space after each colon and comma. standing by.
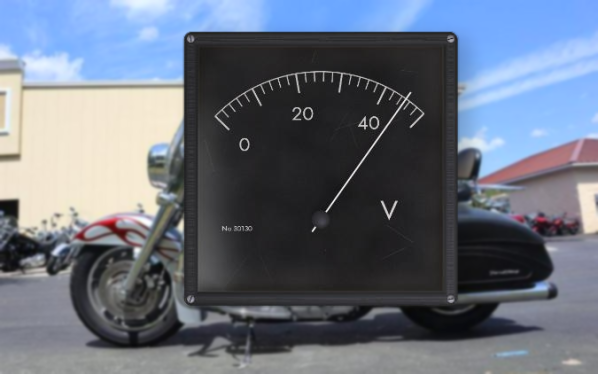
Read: {"value": 45, "unit": "V"}
